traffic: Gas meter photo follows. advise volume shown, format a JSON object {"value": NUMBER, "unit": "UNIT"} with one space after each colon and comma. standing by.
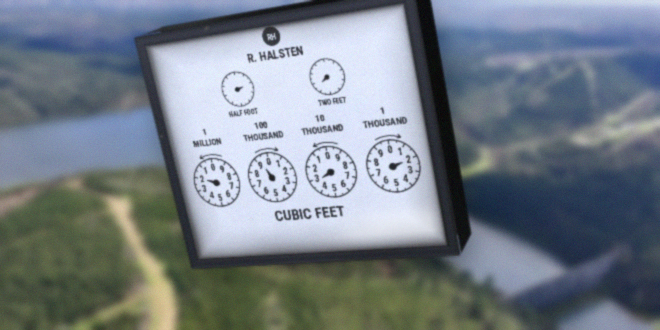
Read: {"value": 193200, "unit": "ft³"}
